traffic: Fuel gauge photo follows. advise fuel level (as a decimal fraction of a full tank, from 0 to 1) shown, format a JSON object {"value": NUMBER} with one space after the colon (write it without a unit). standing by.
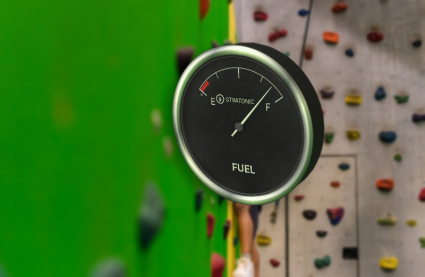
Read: {"value": 0.875}
